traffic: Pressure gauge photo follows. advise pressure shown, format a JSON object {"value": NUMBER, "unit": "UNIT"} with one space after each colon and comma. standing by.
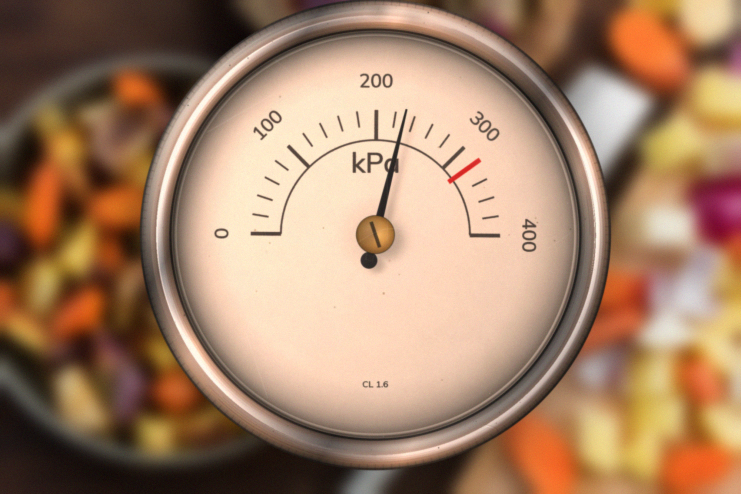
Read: {"value": 230, "unit": "kPa"}
